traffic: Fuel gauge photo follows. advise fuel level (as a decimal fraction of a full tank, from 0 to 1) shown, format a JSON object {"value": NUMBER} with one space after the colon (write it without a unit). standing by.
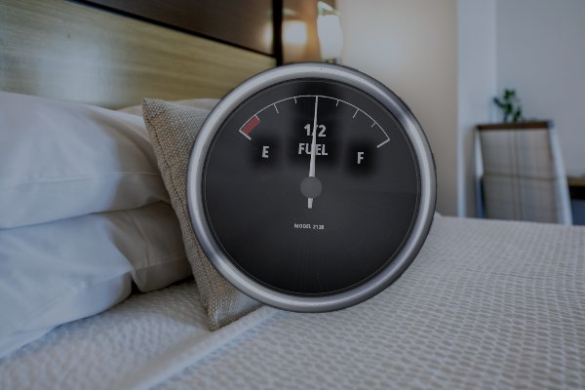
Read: {"value": 0.5}
